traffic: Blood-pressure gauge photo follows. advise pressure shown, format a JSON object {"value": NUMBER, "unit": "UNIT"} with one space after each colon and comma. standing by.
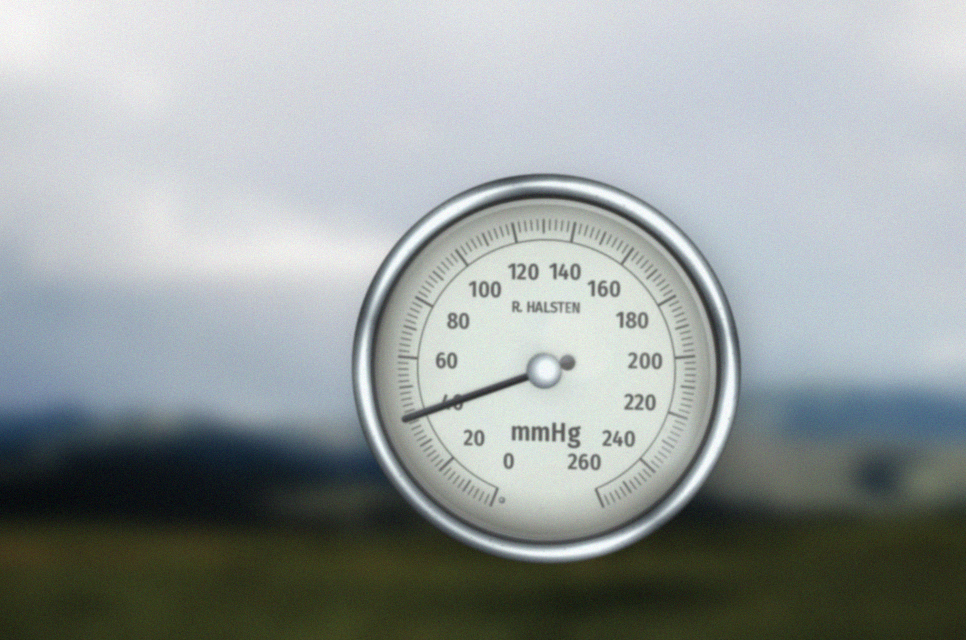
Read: {"value": 40, "unit": "mmHg"}
